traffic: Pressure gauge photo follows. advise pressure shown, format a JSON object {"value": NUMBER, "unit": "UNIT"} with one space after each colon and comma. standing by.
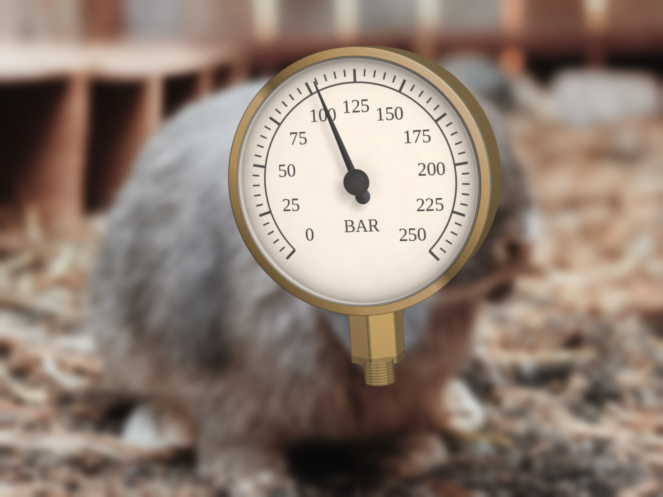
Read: {"value": 105, "unit": "bar"}
